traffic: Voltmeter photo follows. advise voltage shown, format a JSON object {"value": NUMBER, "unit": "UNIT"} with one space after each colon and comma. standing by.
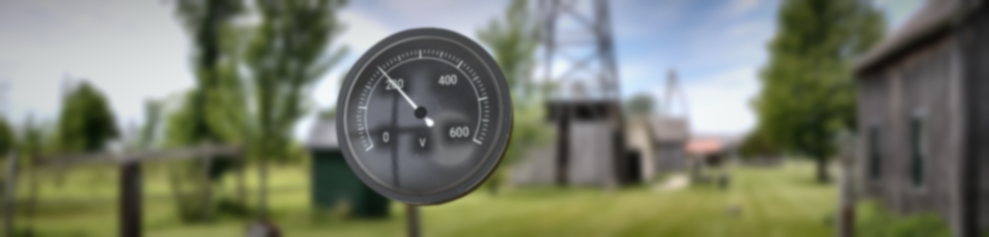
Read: {"value": 200, "unit": "V"}
